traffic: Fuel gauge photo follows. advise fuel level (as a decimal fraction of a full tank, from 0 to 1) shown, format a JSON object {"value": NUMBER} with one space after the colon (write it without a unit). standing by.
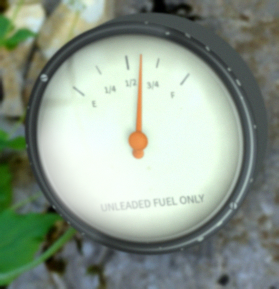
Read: {"value": 0.625}
